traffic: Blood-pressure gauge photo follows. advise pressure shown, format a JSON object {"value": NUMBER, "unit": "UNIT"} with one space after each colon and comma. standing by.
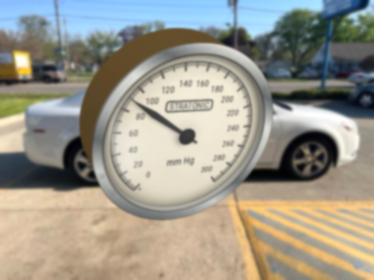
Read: {"value": 90, "unit": "mmHg"}
